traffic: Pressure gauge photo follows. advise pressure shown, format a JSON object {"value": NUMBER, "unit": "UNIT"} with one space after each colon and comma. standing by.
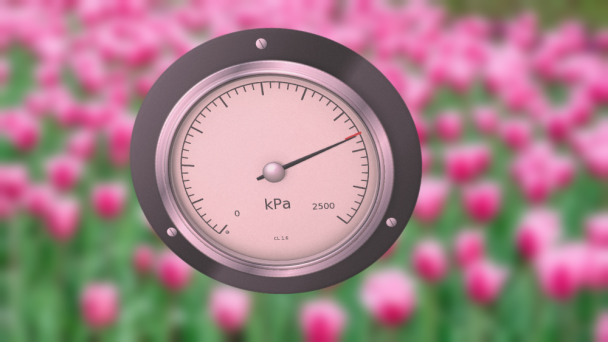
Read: {"value": 1900, "unit": "kPa"}
